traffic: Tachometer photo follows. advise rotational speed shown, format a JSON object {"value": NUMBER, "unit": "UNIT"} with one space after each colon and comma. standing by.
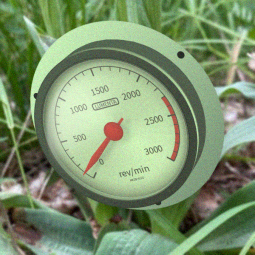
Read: {"value": 100, "unit": "rpm"}
